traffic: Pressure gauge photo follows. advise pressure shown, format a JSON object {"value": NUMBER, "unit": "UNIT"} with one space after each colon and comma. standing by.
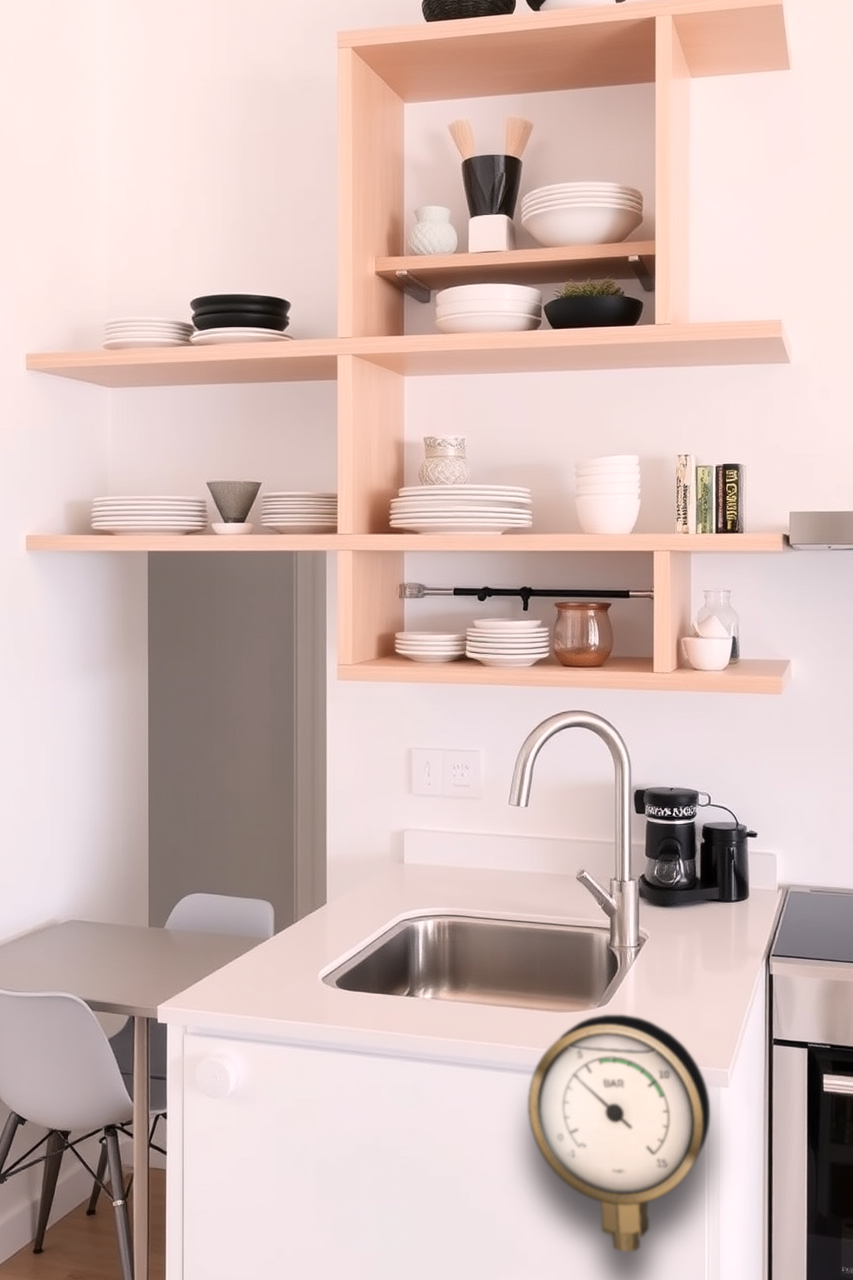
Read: {"value": 4, "unit": "bar"}
